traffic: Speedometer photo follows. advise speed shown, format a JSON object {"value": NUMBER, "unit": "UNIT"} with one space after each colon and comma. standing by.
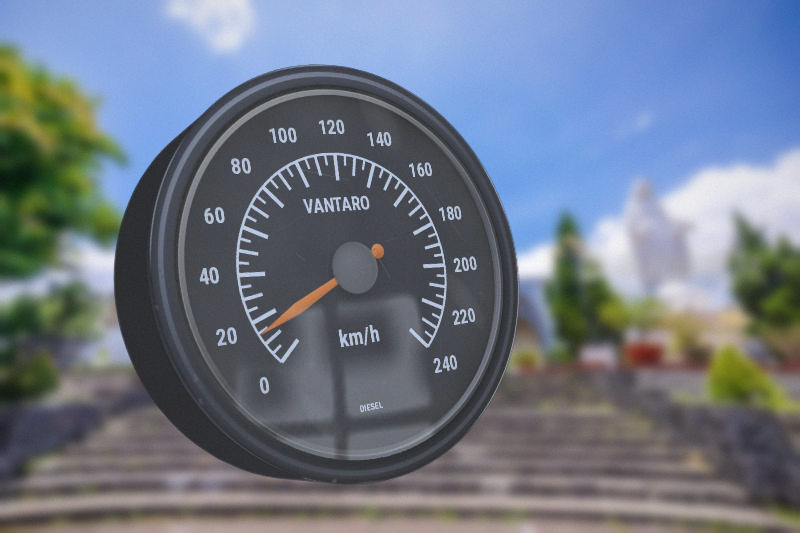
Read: {"value": 15, "unit": "km/h"}
